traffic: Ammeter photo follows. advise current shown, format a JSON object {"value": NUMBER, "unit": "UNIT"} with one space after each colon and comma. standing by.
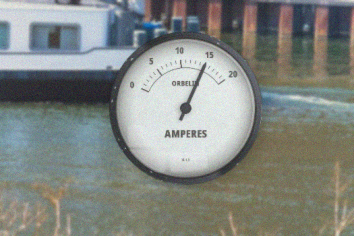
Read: {"value": 15, "unit": "A"}
